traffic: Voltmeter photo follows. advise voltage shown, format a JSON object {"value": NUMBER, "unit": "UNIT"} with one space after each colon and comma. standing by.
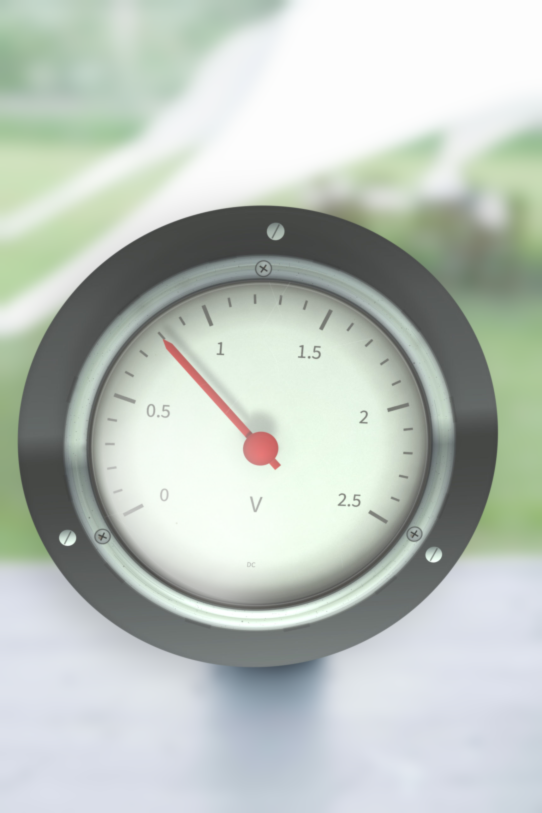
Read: {"value": 0.8, "unit": "V"}
